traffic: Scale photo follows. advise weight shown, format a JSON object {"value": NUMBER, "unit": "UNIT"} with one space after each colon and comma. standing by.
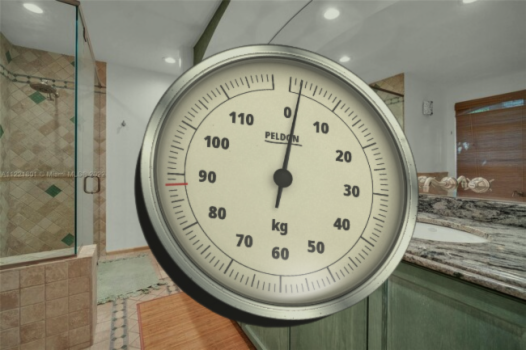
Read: {"value": 2, "unit": "kg"}
